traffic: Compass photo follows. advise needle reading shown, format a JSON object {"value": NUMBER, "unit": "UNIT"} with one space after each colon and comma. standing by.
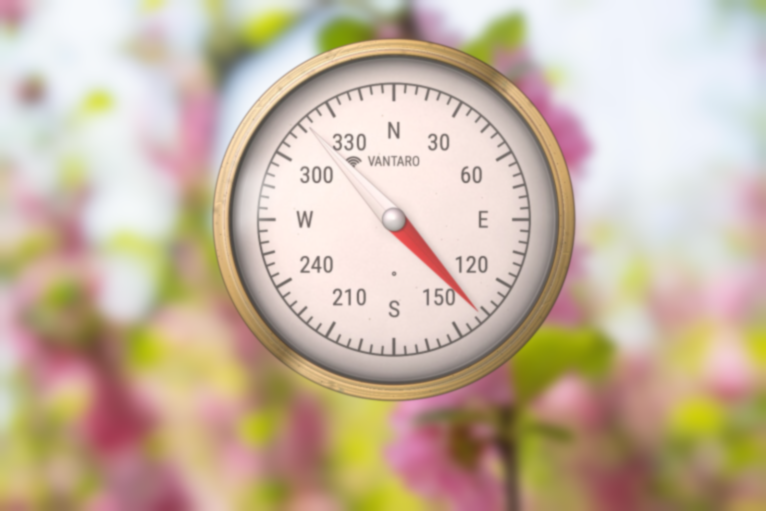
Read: {"value": 137.5, "unit": "°"}
